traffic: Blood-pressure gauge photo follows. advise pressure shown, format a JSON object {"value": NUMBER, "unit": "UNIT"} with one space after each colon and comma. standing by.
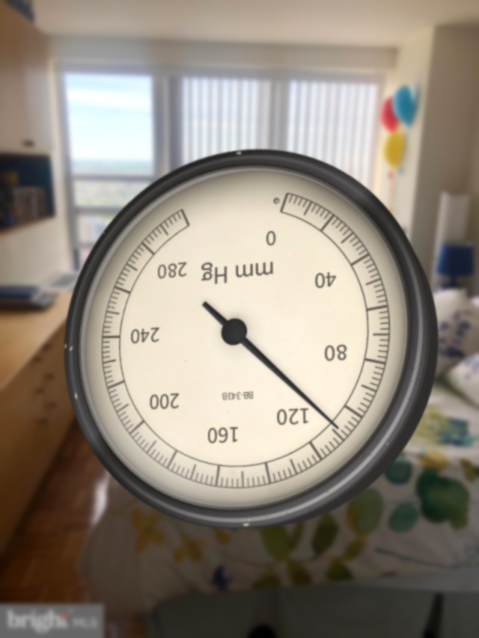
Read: {"value": 108, "unit": "mmHg"}
